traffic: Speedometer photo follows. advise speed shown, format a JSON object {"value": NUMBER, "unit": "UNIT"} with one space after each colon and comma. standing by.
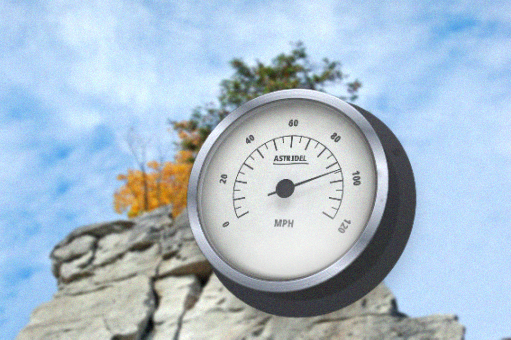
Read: {"value": 95, "unit": "mph"}
